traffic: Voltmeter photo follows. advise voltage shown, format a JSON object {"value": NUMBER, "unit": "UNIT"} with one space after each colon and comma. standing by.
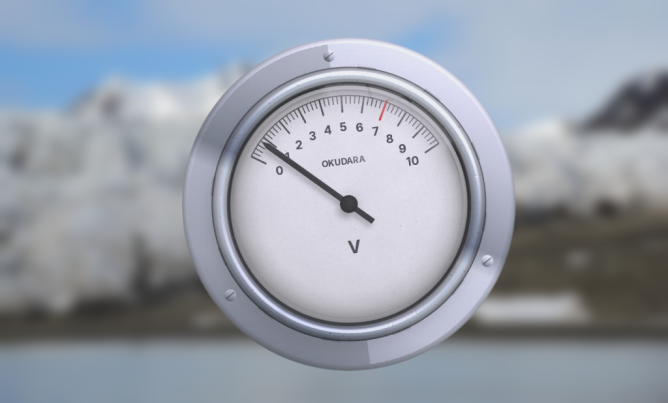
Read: {"value": 0.8, "unit": "V"}
